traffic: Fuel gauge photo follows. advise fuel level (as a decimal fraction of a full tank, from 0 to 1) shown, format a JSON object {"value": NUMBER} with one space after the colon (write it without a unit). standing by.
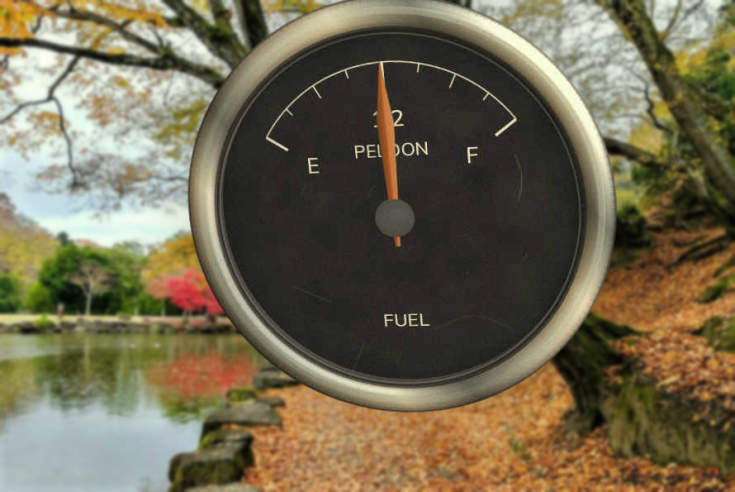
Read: {"value": 0.5}
